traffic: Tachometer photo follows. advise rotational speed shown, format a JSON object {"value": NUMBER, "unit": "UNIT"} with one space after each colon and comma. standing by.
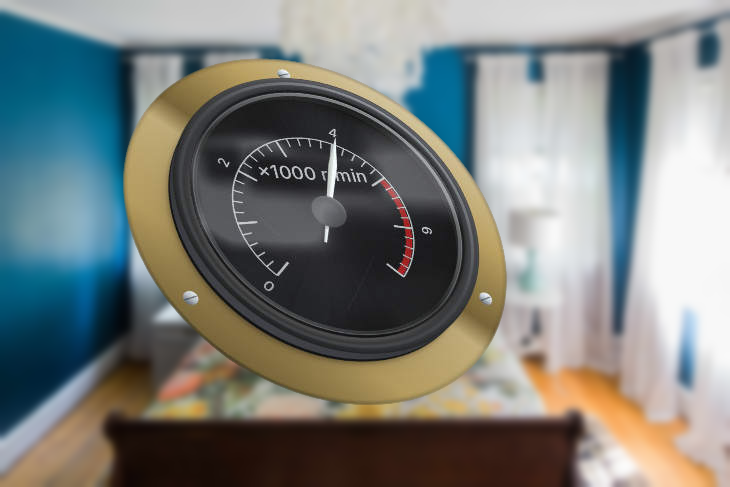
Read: {"value": 4000, "unit": "rpm"}
